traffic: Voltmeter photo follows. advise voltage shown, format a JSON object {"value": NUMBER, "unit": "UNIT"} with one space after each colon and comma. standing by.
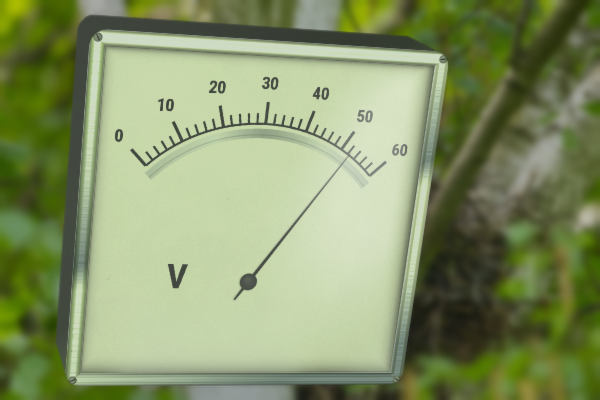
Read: {"value": 52, "unit": "V"}
